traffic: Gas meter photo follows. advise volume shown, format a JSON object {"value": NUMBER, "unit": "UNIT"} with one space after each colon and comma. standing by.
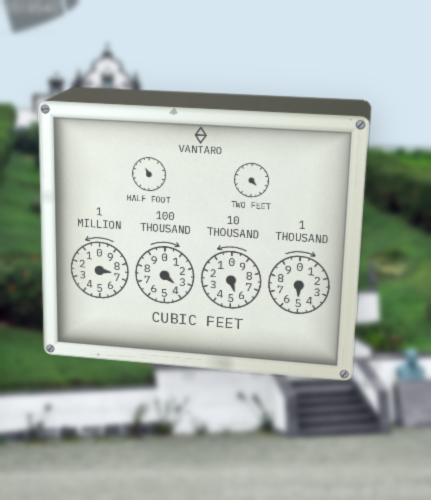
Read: {"value": 735500, "unit": "ft³"}
